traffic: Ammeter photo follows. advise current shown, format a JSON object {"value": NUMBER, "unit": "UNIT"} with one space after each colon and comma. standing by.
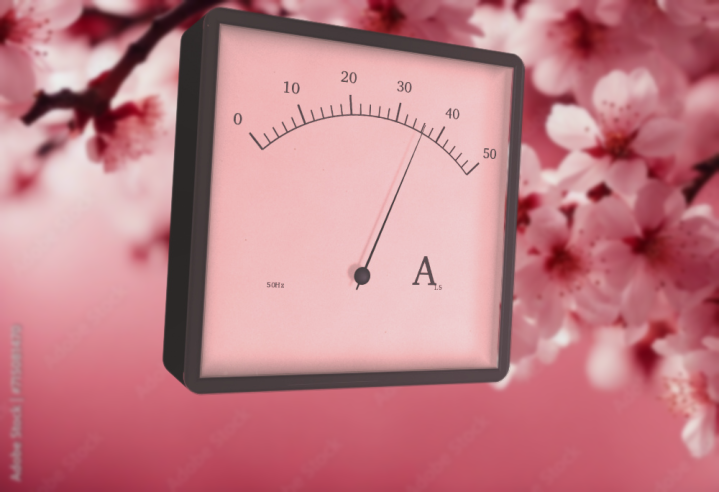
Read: {"value": 36, "unit": "A"}
